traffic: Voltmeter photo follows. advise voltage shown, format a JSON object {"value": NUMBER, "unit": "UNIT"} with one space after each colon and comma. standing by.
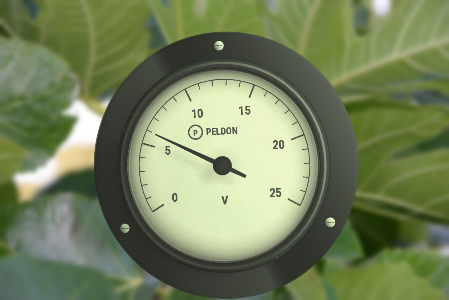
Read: {"value": 6, "unit": "V"}
